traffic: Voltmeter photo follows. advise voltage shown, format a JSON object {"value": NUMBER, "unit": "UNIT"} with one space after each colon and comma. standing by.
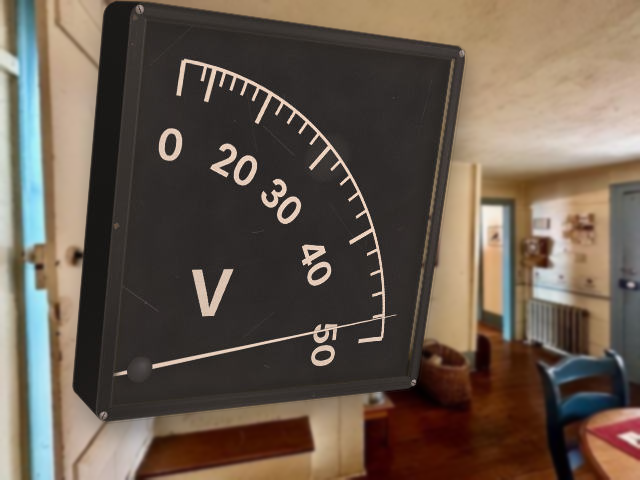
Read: {"value": 48, "unit": "V"}
